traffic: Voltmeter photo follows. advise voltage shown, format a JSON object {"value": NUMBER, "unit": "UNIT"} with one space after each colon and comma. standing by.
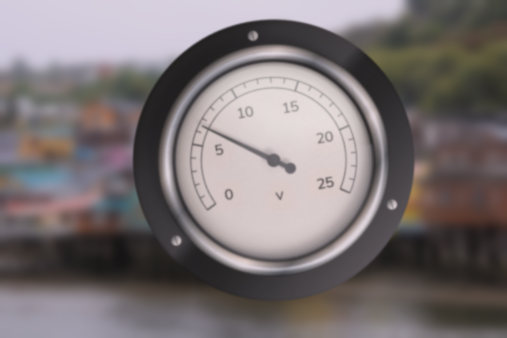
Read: {"value": 6.5, "unit": "V"}
